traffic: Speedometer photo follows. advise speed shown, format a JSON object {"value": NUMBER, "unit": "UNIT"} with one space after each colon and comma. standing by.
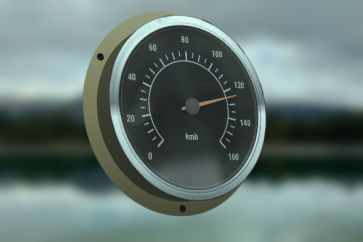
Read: {"value": 125, "unit": "km/h"}
